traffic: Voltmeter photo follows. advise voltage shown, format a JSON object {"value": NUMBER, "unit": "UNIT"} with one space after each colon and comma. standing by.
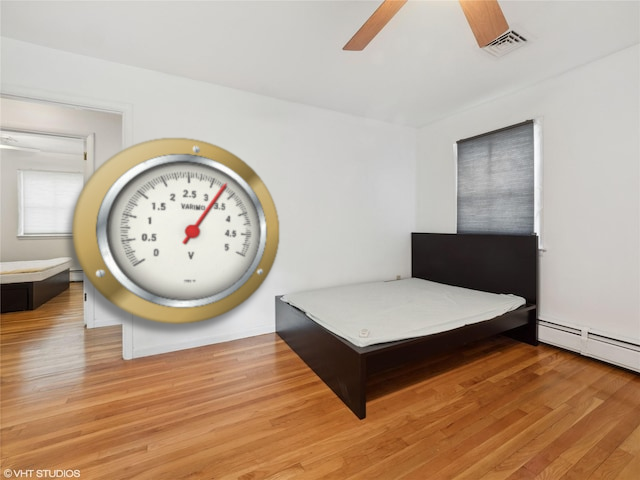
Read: {"value": 3.25, "unit": "V"}
